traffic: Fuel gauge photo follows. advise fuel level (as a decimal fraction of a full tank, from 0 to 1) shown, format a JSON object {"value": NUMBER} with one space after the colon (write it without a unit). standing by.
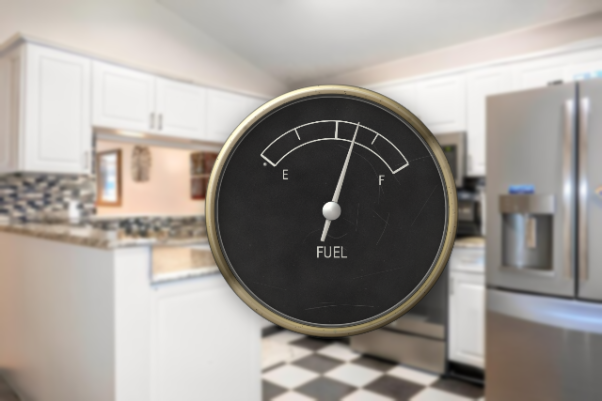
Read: {"value": 0.625}
